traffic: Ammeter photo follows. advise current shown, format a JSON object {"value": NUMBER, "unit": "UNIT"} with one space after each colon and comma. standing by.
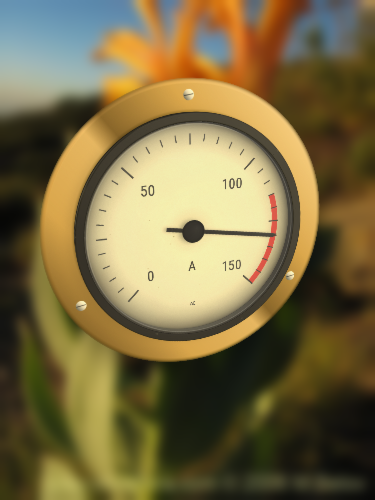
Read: {"value": 130, "unit": "A"}
